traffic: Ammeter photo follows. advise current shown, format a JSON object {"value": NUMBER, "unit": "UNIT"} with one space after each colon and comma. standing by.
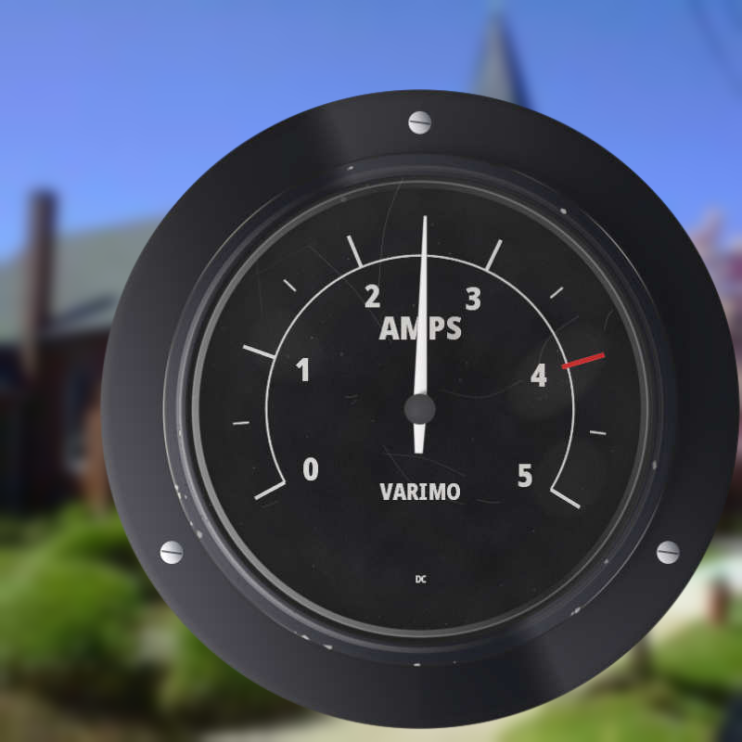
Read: {"value": 2.5, "unit": "A"}
